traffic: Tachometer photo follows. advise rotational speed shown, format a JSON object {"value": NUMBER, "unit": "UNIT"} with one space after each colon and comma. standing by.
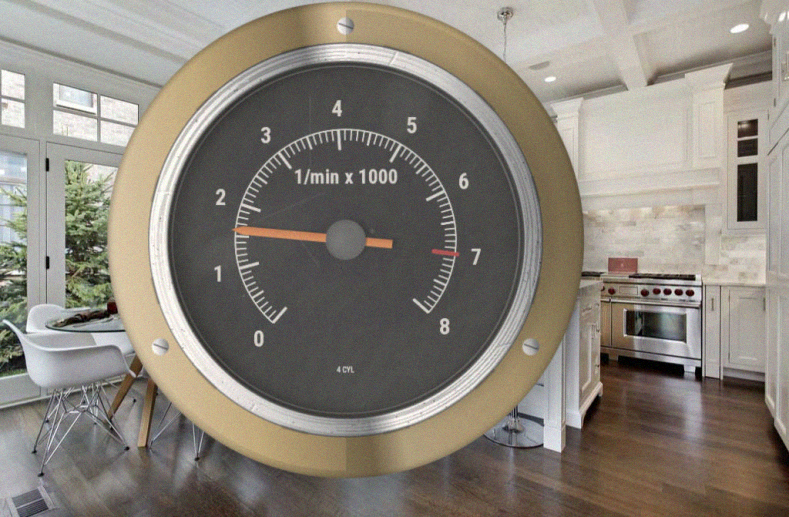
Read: {"value": 1600, "unit": "rpm"}
